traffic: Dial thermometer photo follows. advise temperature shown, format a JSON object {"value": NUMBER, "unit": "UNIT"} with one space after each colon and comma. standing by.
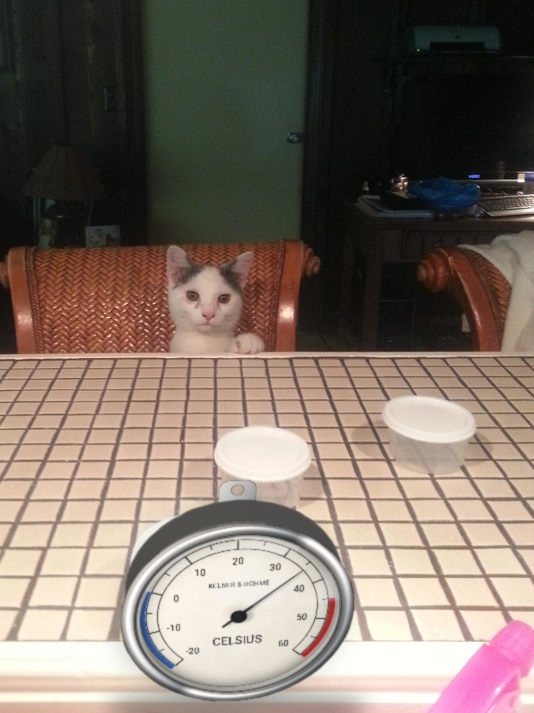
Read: {"value": 35, "unit": "°C"}
